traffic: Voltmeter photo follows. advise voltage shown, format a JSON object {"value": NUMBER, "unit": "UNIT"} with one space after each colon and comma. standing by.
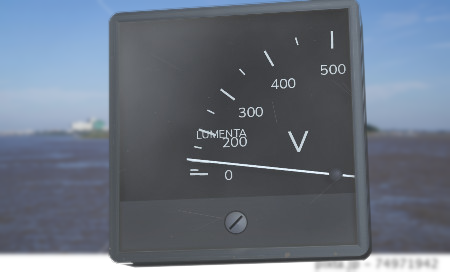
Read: {"value": 100, "unit": "V"}
